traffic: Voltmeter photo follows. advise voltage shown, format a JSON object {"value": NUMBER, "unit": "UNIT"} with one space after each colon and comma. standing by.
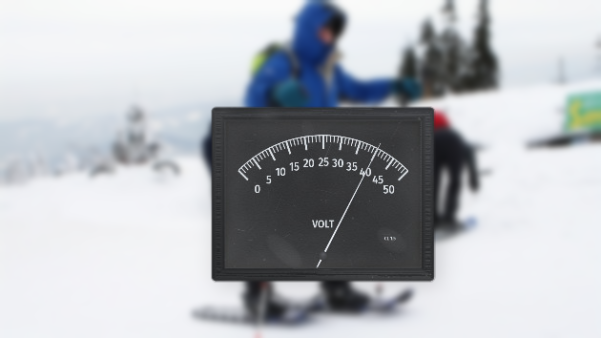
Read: {"value": 40, "unit": "V"}
